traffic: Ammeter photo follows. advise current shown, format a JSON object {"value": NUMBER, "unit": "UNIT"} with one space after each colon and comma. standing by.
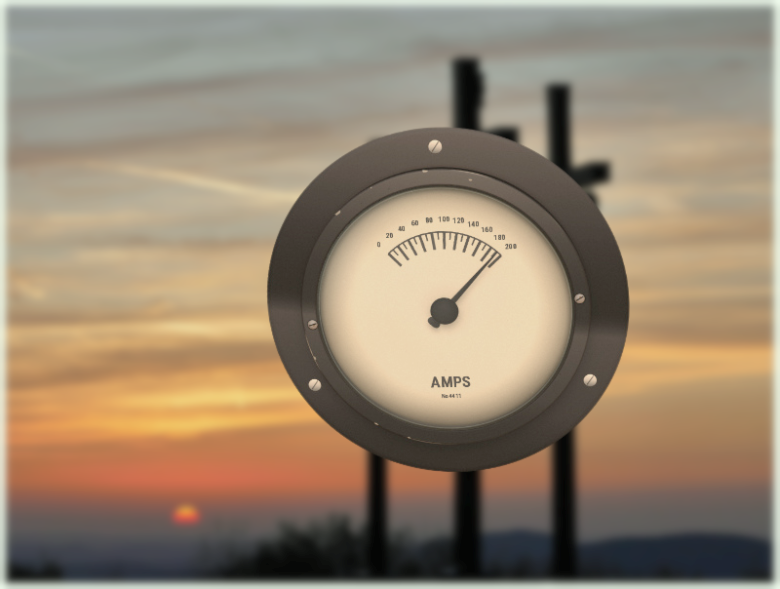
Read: {"value": 190, "unit": "A"}
